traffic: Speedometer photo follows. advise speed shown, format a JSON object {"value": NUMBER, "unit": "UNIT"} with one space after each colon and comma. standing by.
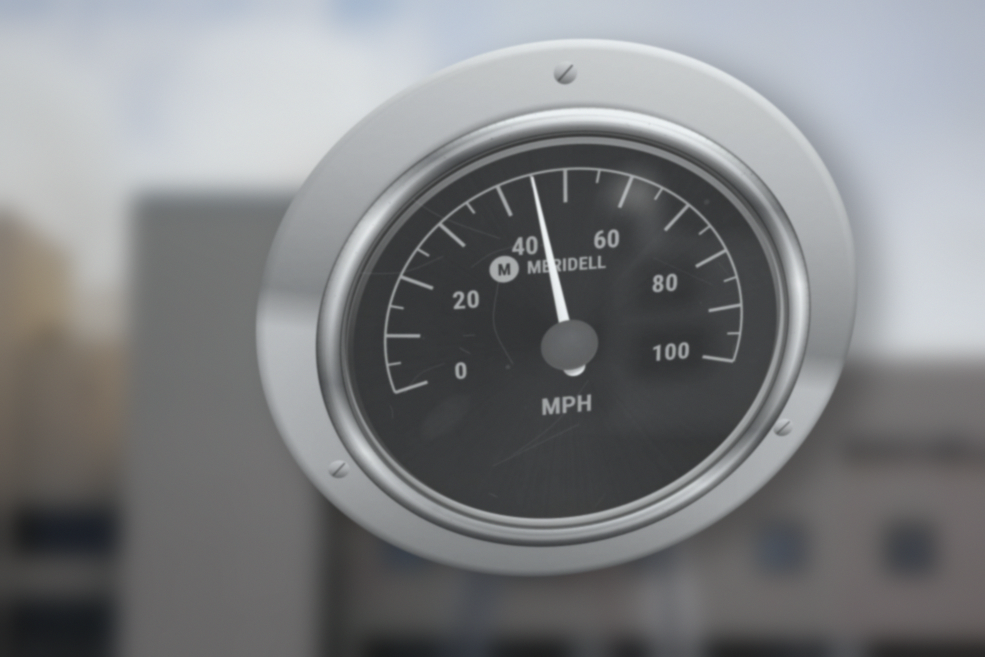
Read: {"value": 45, "unit": "mph"}
